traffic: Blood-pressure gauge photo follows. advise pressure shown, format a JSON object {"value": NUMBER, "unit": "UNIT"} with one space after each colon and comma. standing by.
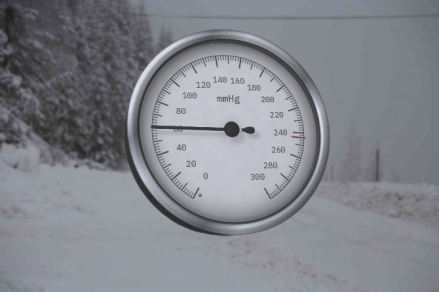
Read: {"value": 60, "unit": "mmHg"}
